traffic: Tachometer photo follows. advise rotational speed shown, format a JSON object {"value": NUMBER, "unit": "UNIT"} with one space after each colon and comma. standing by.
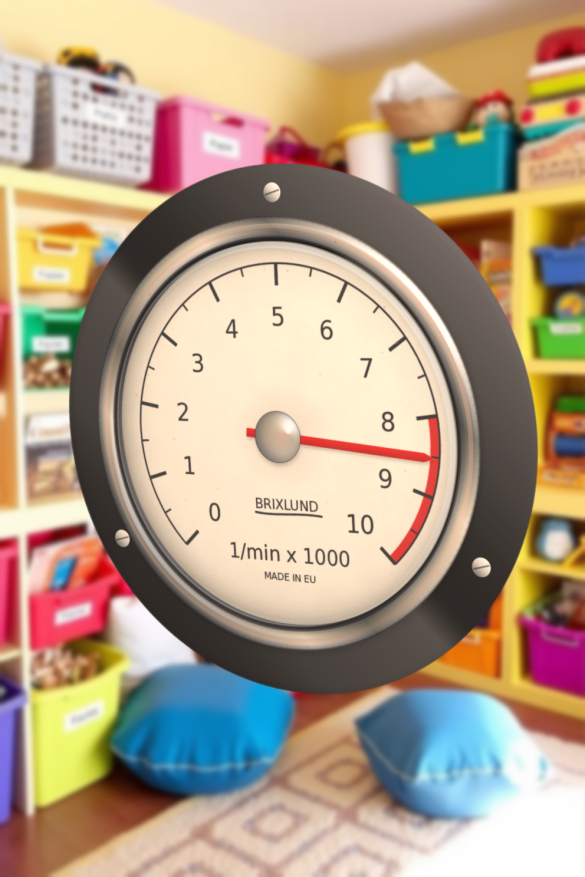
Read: {"value": 8500, "unit": "rpm"}
